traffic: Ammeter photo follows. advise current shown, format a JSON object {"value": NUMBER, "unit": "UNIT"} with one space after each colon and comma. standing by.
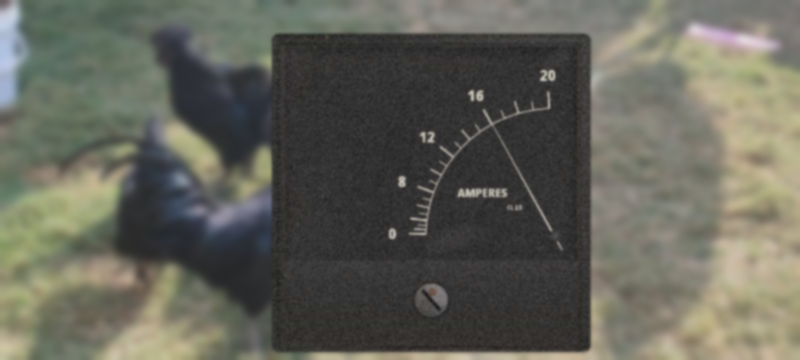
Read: {"value": 16, "unit": "A"}
